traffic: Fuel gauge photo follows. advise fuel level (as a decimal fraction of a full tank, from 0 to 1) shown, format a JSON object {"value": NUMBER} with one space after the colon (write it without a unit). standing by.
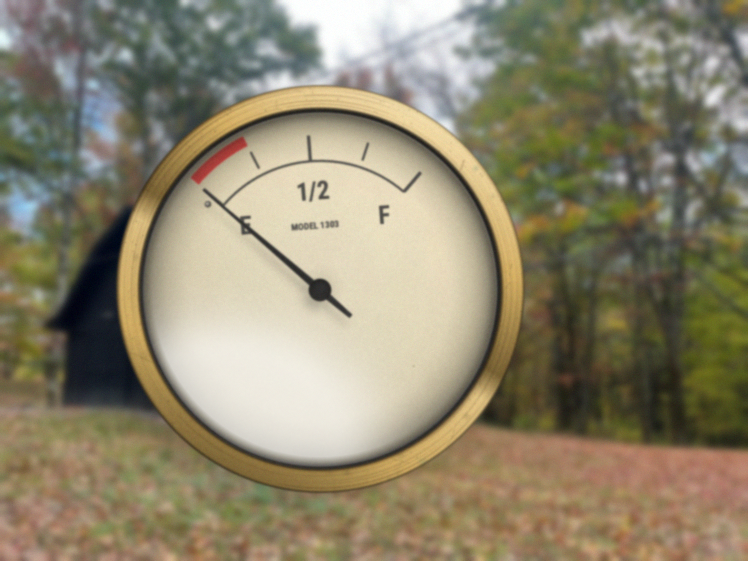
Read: {"value": 0}
